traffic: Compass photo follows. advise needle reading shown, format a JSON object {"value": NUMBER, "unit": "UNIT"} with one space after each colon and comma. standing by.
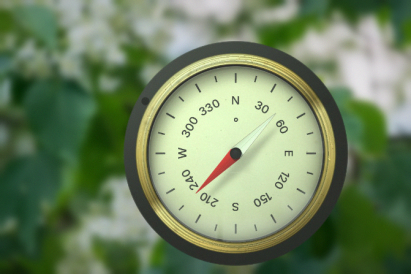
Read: {"value": 225, "unit": "°"}
